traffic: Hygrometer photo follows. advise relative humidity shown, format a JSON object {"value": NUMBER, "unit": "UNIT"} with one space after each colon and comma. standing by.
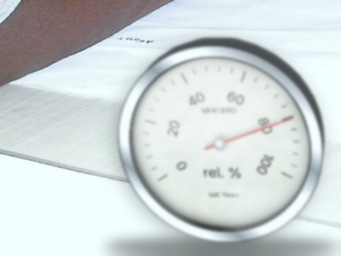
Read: {"value": 80, "unit": "%"}
